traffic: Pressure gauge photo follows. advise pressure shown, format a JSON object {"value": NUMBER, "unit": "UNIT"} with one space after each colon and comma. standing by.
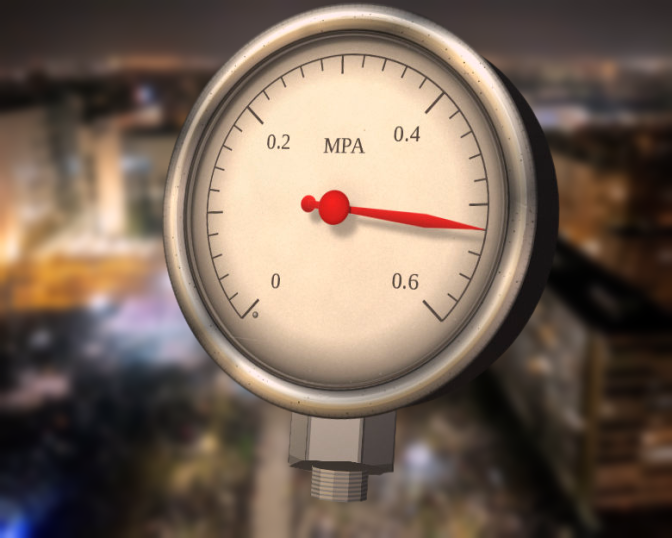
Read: {"value": 0.52, "unit": "MPa"}
